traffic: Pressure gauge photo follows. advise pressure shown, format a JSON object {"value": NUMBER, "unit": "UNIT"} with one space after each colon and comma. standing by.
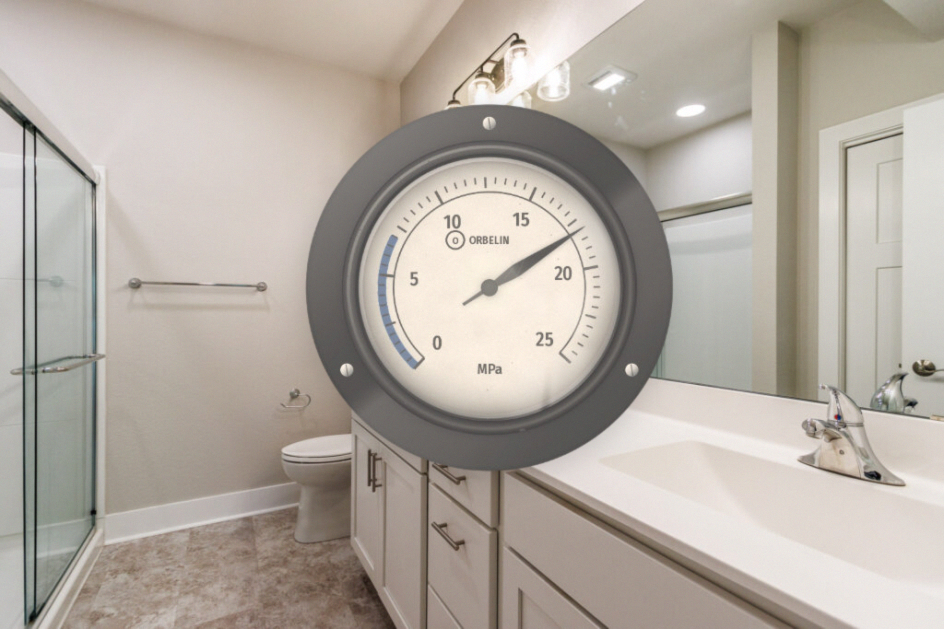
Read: {"value": 18, "unit": "MPa"}
